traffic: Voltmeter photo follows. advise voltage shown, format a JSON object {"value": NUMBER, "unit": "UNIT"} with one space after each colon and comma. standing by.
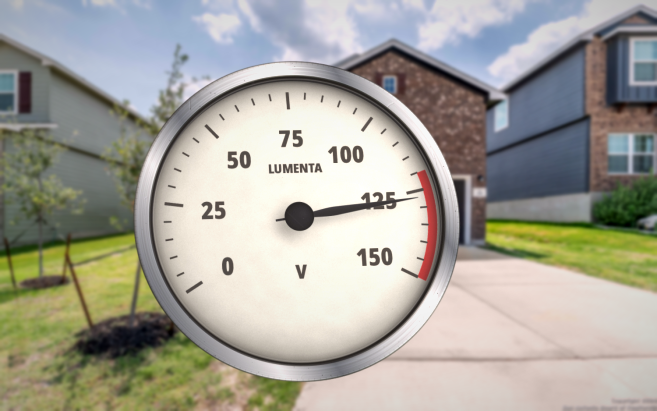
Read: {"value": 127.5, "unit": "V"}
